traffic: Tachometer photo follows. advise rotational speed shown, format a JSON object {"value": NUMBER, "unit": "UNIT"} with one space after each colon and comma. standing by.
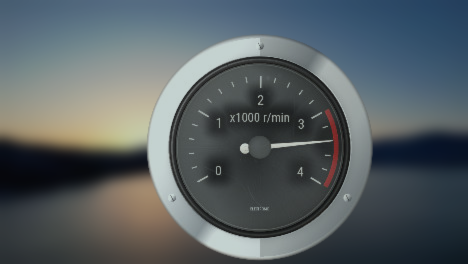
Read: {"value": 3400, "unit": "rpm"}
